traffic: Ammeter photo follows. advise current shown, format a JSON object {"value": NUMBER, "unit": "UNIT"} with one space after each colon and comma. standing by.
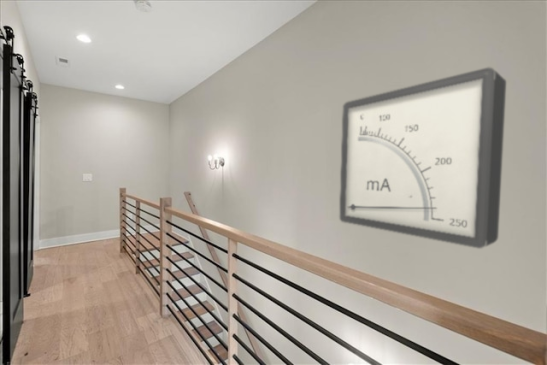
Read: {"value": 240, "unit": "mA"}
